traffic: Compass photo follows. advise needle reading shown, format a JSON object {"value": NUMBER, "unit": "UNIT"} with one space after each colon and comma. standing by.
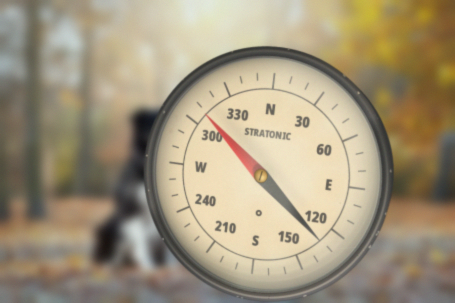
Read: {"value": 310, "unit": "°"}
